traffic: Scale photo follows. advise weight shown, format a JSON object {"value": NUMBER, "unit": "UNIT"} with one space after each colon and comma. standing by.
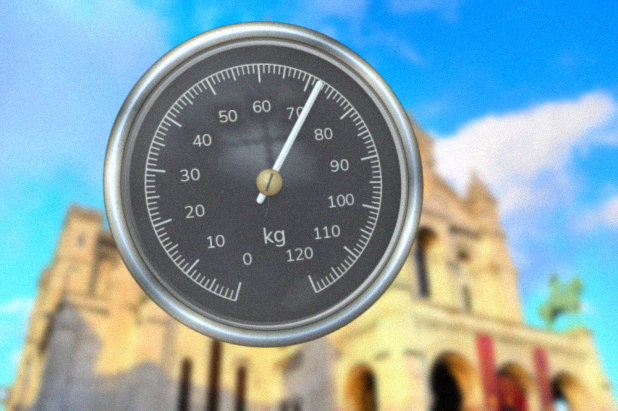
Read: {"value": 72, "unit": "kg"}
